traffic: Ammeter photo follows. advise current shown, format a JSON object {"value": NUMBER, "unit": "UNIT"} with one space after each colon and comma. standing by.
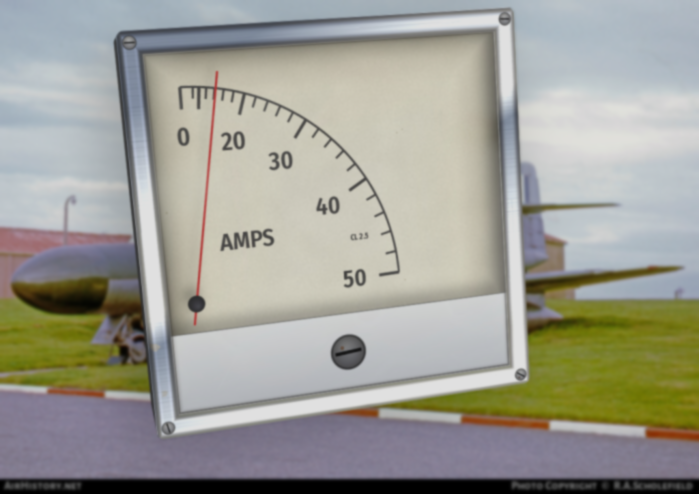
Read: {"value": 14, "unit": "A"}
